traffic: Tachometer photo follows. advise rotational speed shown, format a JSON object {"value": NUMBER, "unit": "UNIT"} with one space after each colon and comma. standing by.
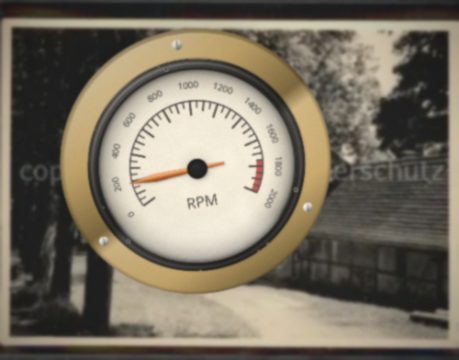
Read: {"value": 200, "unit": "rpm"}
